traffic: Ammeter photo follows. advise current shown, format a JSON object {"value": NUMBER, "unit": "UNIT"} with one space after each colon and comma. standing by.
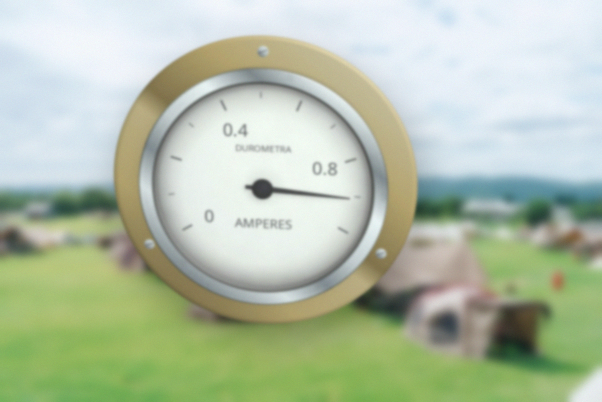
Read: {"value": 0.9, "unit": "A"}
